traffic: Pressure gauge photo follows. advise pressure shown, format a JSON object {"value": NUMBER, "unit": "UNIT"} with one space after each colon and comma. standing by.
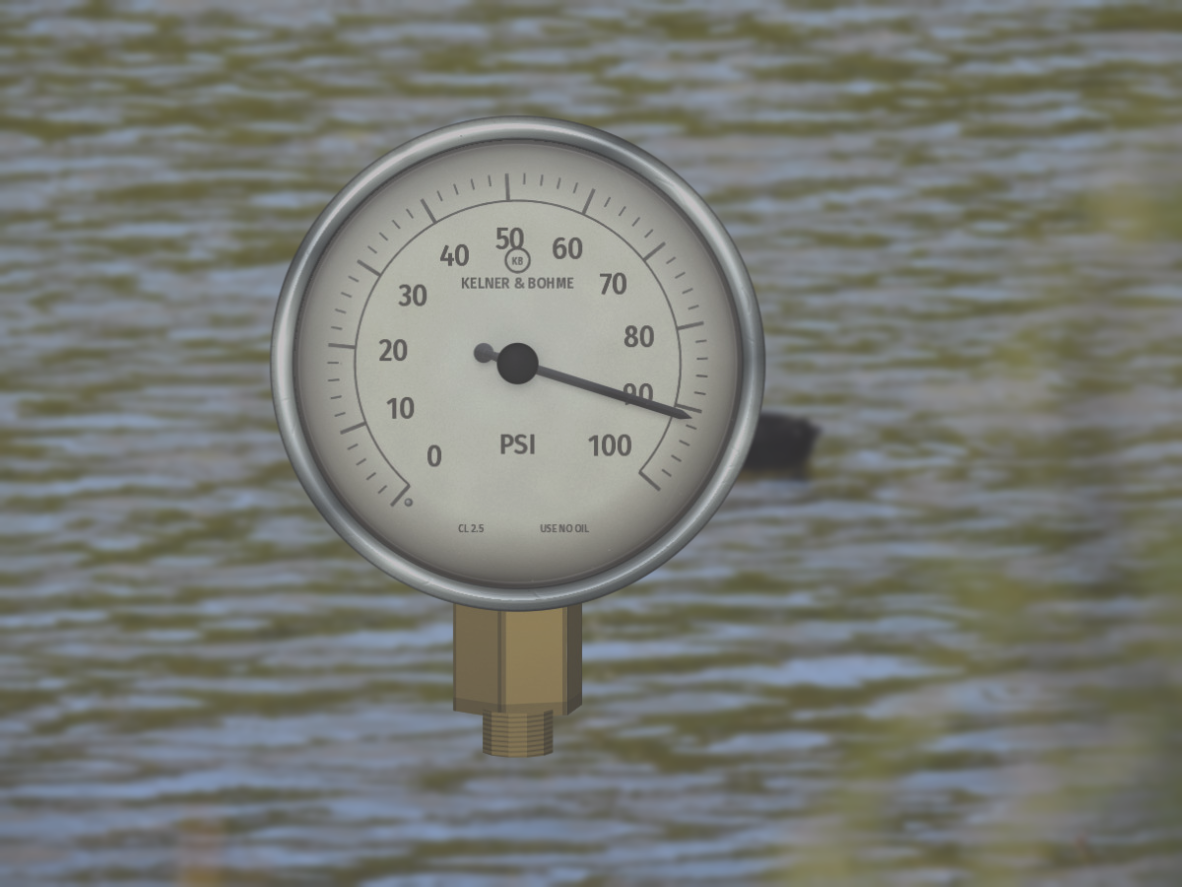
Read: {"value": 91, "unit": "psi"}
